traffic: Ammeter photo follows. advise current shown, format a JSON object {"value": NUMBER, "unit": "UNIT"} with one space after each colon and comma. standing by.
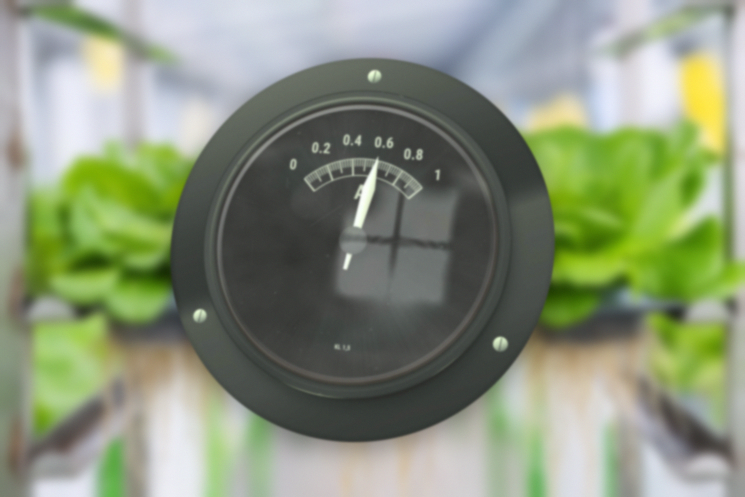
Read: {"value": 0.6, "unit": "A"}
